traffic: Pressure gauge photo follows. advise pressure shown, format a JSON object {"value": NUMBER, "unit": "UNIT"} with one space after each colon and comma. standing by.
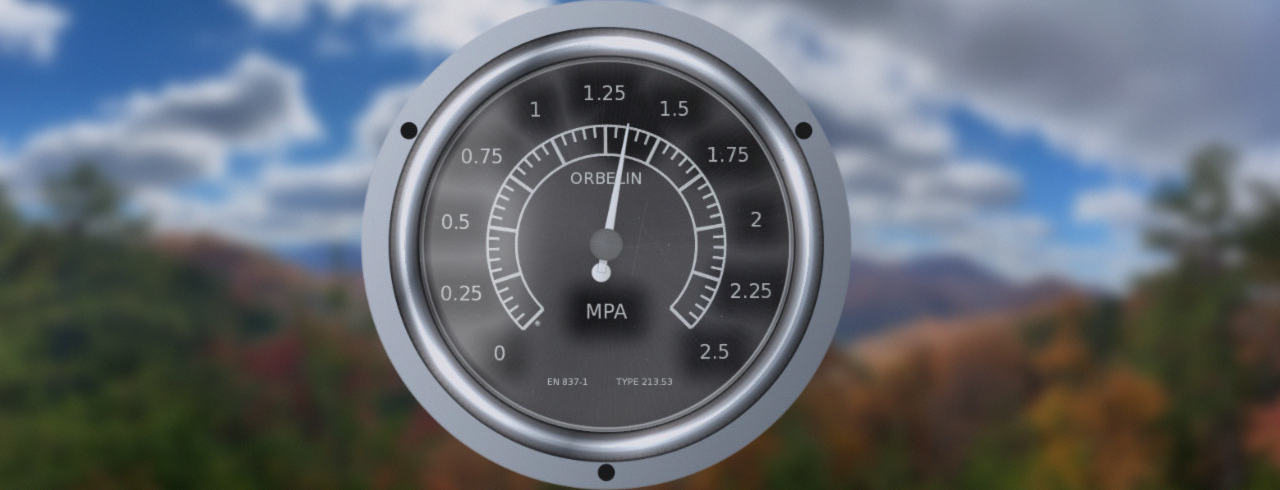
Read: {"value": 1.35, "unit": "MPa"}
